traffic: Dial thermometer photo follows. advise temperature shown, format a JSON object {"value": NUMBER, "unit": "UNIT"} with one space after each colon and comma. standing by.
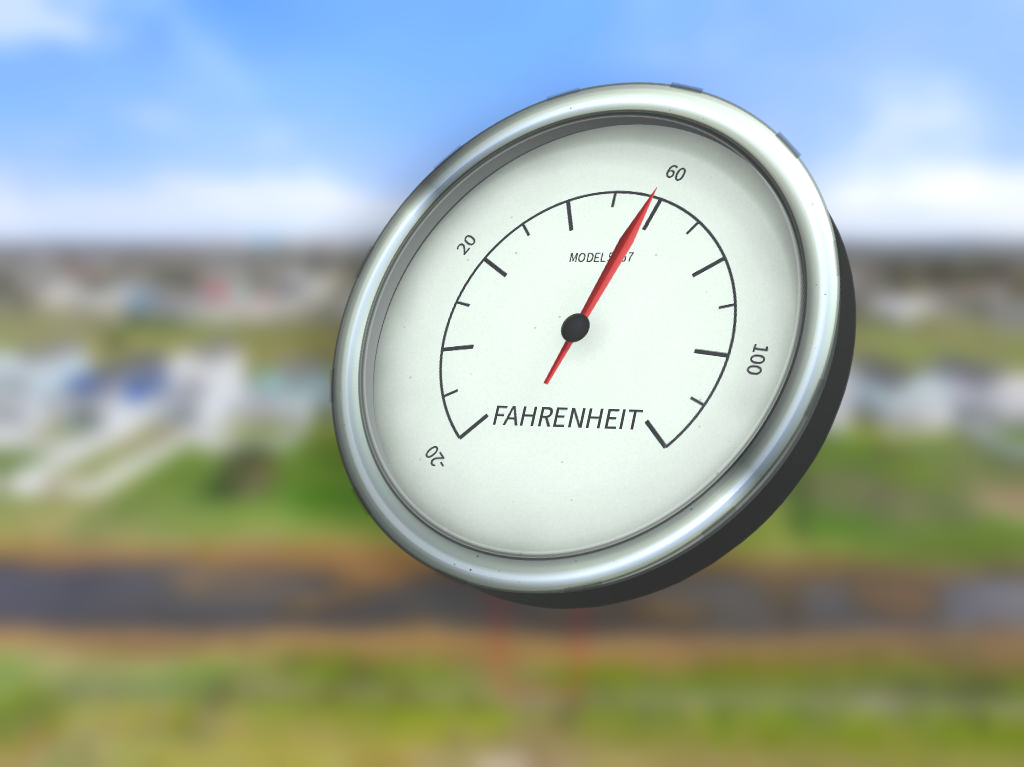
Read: {"value": 60, "unit": "°F"}
